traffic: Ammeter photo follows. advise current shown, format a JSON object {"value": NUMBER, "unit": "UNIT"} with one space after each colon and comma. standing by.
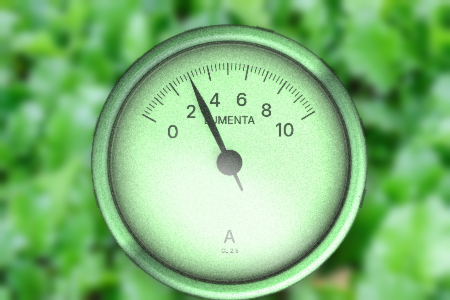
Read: {"value": 3, "unit": "A"}
